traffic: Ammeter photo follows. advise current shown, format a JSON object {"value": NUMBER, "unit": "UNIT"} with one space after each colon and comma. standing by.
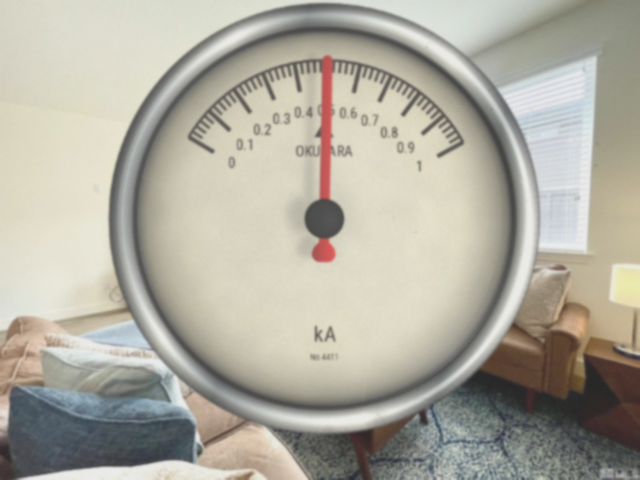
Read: {"value": 0.5, "unit": "kA"}
